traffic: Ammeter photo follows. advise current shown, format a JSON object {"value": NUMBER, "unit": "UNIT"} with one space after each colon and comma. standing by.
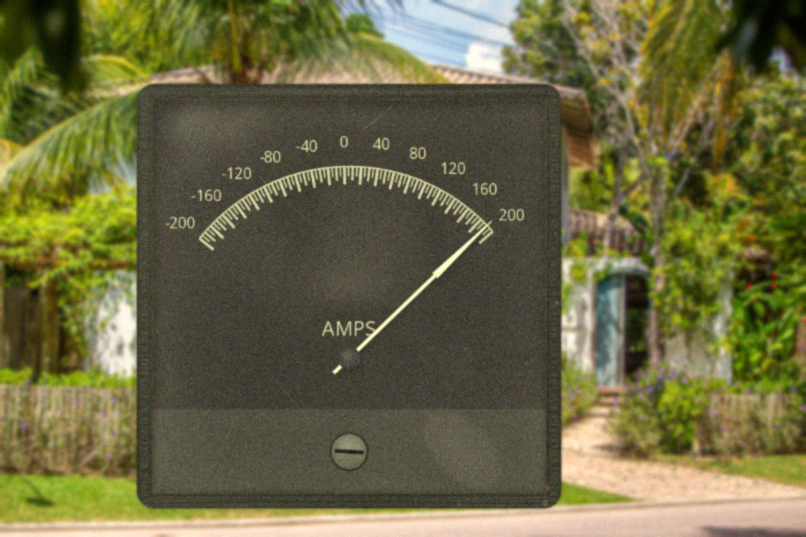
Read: {"value": 190, "unit": "A"}
